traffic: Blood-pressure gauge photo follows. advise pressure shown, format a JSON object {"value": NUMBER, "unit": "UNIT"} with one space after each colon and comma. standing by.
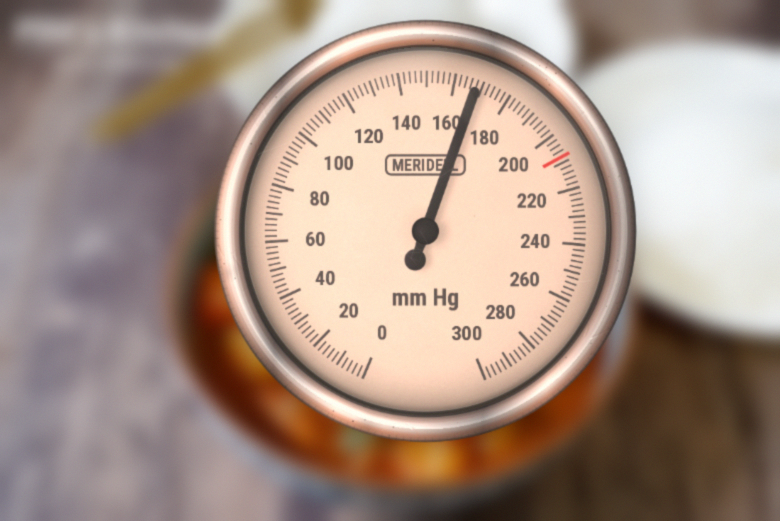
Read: {"value": 168, "unit": "mmHg"}
